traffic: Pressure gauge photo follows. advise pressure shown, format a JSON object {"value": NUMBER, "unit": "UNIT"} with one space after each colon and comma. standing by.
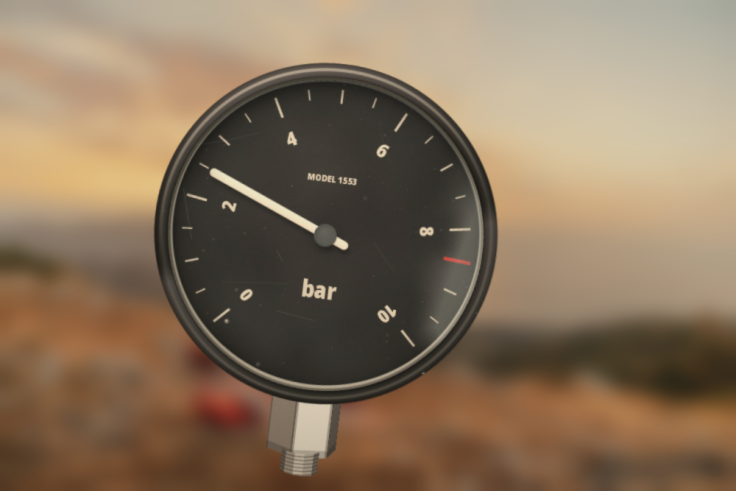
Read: {"value": 2.5, "unit": "bar"}
